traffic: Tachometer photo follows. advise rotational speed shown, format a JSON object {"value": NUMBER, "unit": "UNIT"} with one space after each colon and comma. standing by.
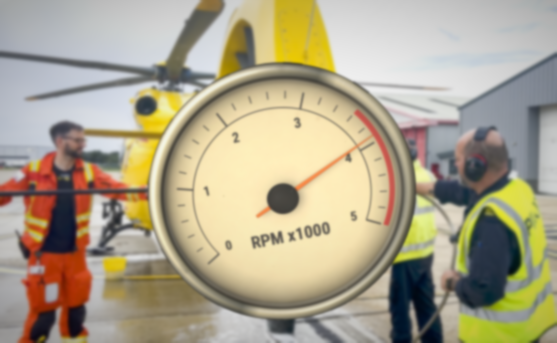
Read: {"value": 3900, "unit": "rpm"}
